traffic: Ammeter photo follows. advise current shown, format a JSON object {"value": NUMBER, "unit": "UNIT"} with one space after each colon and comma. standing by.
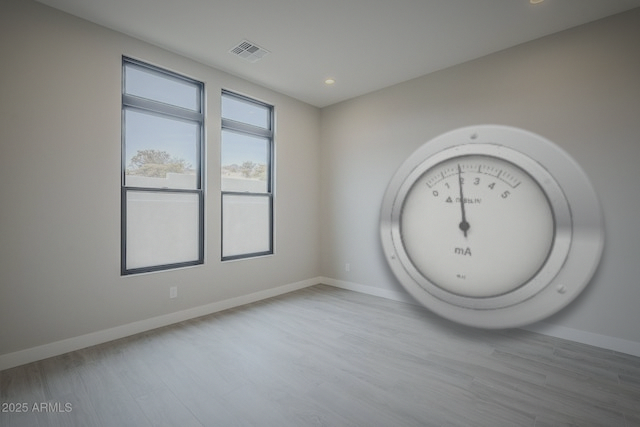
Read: {"value": 2, "unit": "mA"}
